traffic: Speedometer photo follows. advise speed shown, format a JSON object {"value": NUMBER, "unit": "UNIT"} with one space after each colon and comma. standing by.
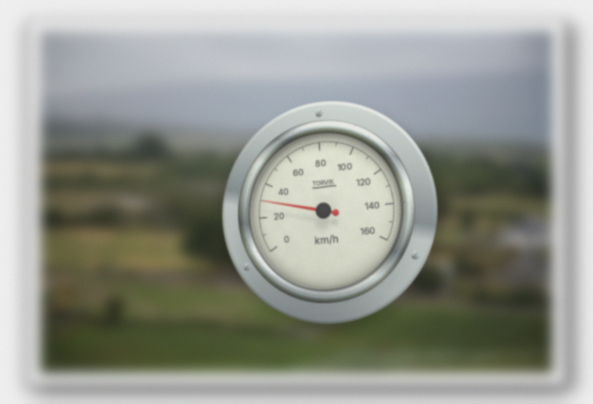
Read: {"value": 30, "unit": "km/h"}
